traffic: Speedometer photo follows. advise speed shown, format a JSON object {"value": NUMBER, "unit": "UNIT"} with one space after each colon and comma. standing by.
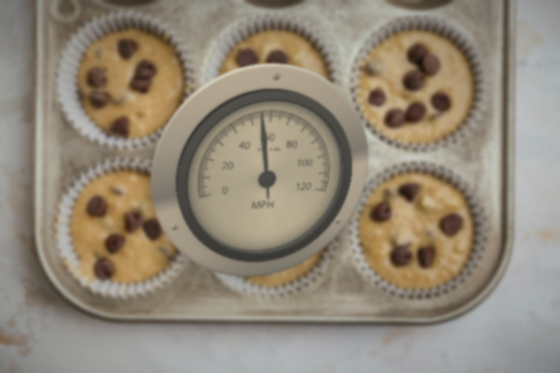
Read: {"value": 55, "unit": "mph"}
